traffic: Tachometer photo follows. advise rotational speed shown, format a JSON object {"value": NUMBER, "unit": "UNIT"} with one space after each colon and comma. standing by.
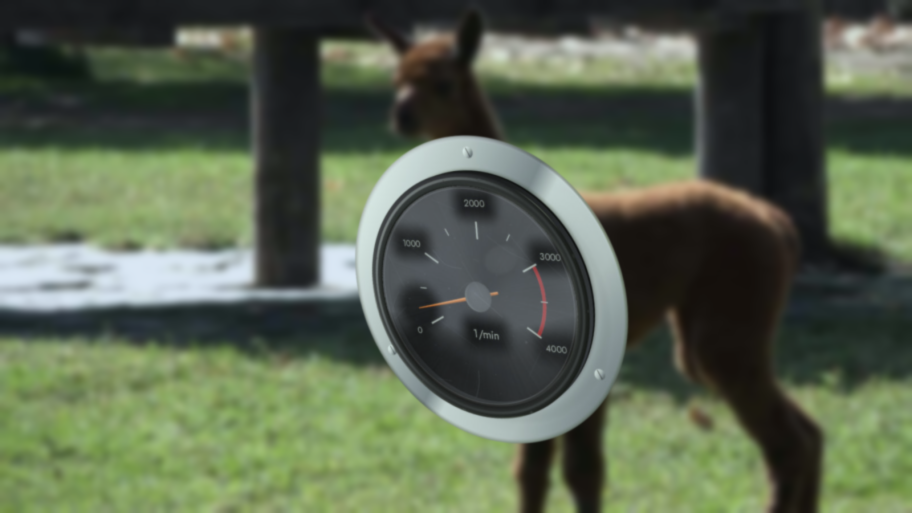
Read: {"value": 250, "unit": "rpm"}
